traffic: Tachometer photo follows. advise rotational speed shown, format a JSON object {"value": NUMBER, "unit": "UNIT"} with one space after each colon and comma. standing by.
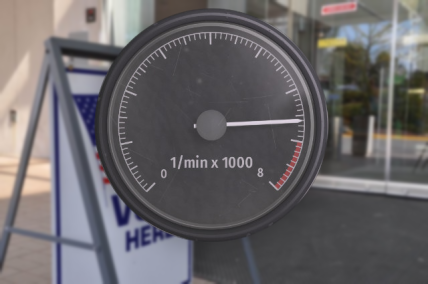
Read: {"value": 6600, "unit": "rpm"}
